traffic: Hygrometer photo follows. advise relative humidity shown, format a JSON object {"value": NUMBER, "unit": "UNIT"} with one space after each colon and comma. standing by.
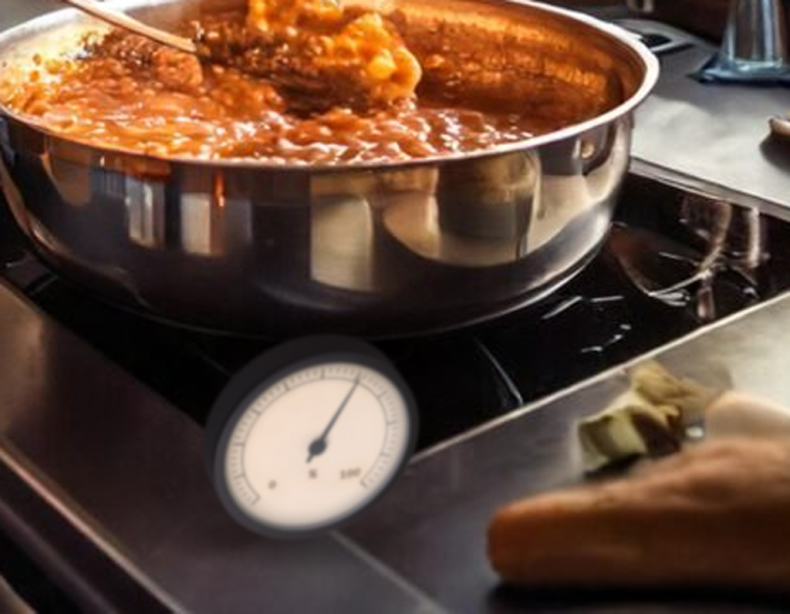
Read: {"value": 60, "unit": "%"}
